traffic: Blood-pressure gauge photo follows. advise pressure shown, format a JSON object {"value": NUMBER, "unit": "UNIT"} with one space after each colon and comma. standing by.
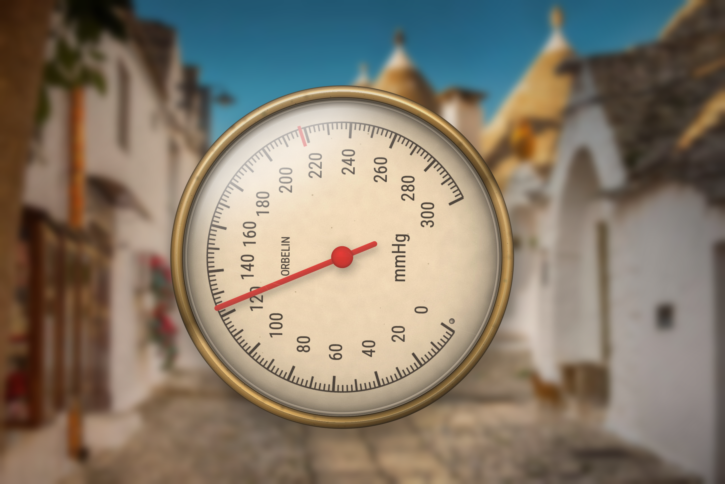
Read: {"value": 124, "unit": "mmHg"}
